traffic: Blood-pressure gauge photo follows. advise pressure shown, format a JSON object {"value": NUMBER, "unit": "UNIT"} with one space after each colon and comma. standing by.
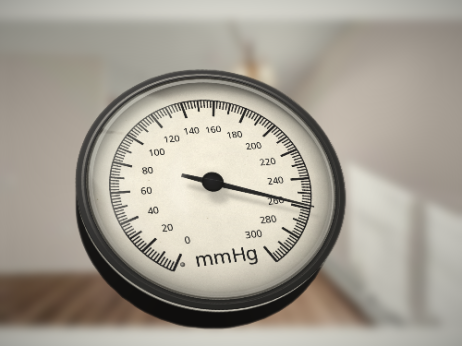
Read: {"value": 260, "unit": "mmHg"}
